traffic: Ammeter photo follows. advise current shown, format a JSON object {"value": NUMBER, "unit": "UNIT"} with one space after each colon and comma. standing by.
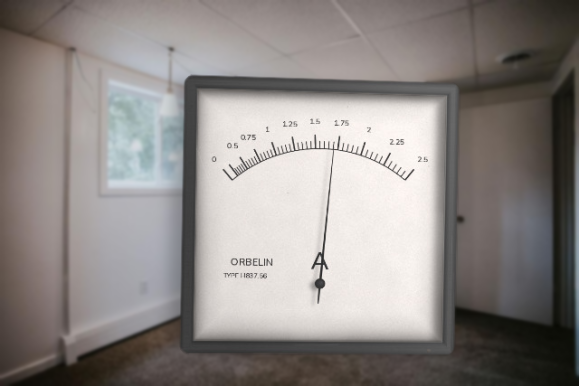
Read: {"value": 1.7, "unit": "A"}
